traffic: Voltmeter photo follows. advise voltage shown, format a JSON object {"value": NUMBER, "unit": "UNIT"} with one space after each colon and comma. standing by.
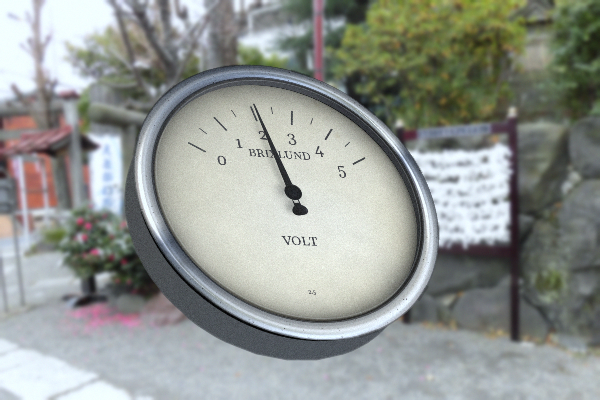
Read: {"value": 2, "unit": "V"}
